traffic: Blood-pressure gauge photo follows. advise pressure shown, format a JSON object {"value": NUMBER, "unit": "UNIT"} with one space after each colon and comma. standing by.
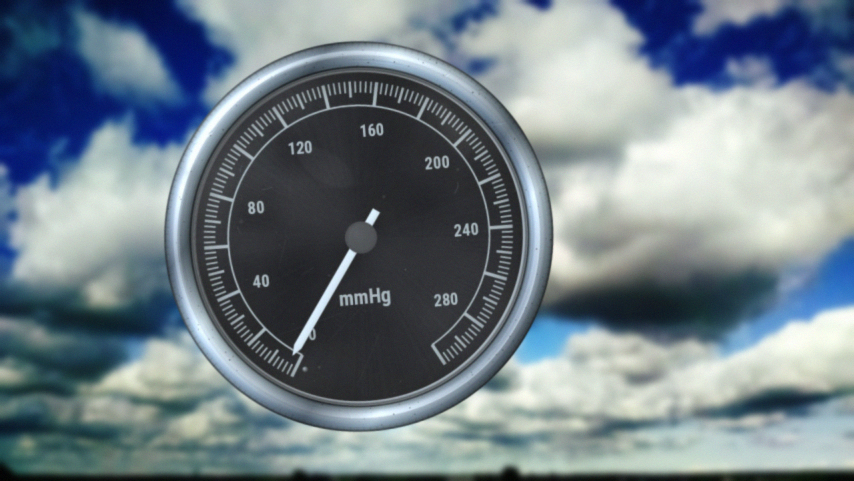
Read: {"value": 4, "unit": "mmHg"}
